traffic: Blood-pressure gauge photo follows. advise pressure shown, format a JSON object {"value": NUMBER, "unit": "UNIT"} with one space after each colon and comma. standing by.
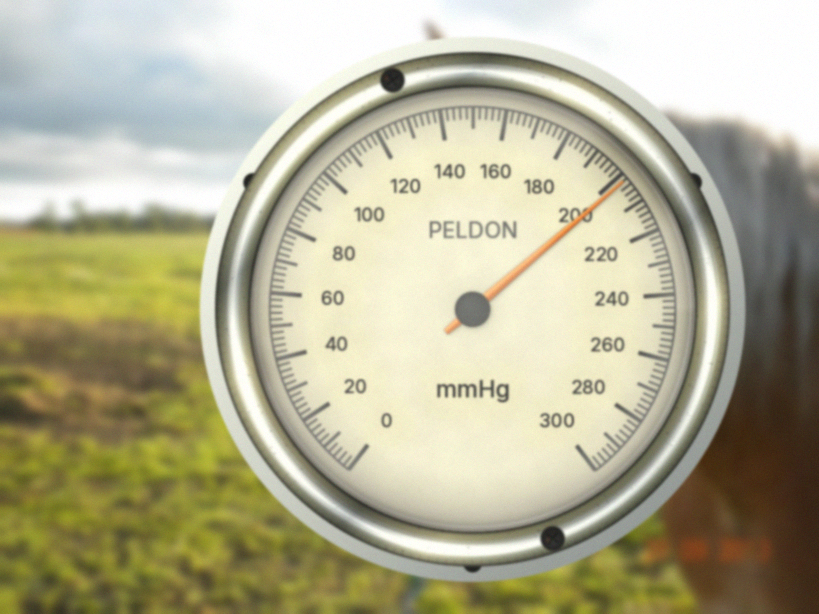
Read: {"value": 202, "unit": "mmHg"}
